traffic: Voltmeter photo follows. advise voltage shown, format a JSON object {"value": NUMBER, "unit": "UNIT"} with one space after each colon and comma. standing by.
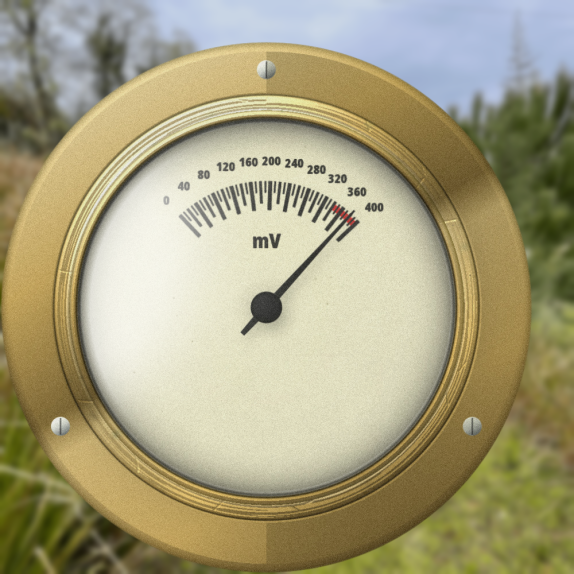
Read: {"value": 380, "unit": "mV"}
